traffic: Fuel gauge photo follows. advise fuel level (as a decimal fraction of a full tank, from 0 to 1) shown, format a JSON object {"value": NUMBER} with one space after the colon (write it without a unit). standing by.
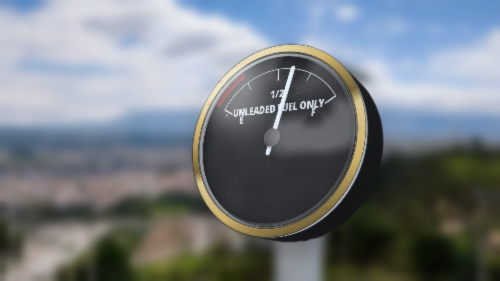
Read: {"value": 0.625}
